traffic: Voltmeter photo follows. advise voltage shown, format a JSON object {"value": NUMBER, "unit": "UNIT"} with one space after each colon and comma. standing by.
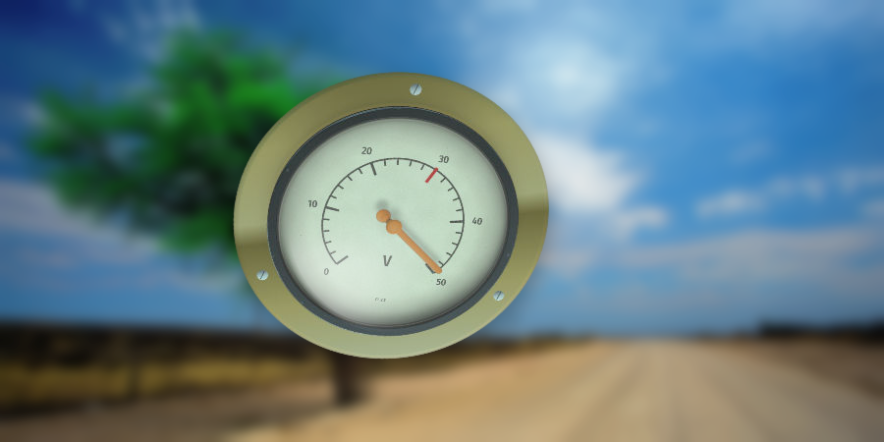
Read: {"value": 49, "unit": "V"}
